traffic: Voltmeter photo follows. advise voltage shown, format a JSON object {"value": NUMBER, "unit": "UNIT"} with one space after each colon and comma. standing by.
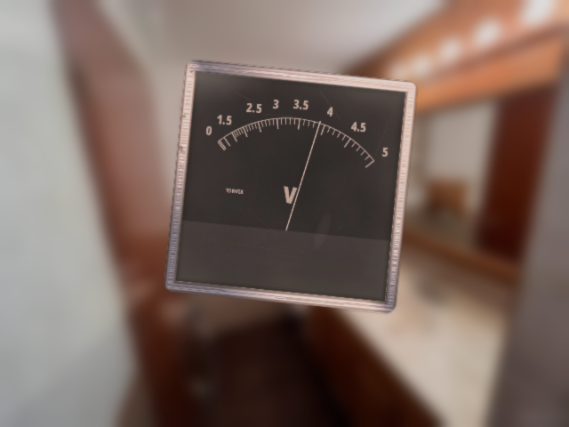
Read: {"value": 3.9, "unit": "V"}
